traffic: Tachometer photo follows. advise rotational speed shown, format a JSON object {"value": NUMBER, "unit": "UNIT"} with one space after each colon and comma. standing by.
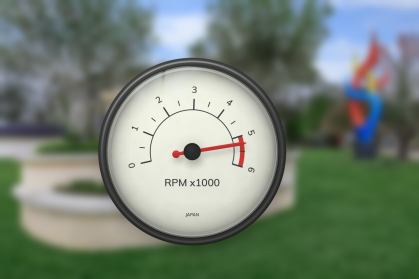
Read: {"value": 5250, "unit": "rpm"}
